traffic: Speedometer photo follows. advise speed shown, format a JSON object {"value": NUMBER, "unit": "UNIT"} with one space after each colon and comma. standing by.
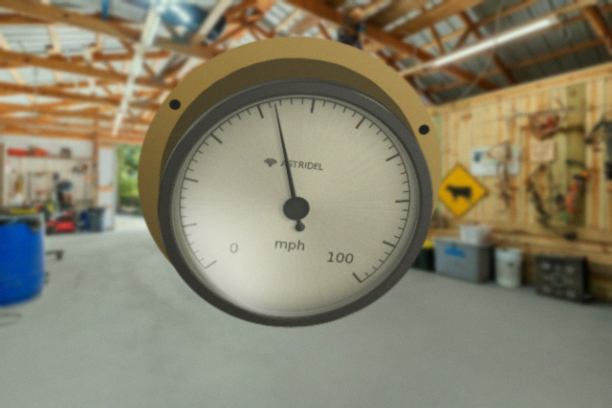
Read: {"value": 43, "unit": "mph"}
